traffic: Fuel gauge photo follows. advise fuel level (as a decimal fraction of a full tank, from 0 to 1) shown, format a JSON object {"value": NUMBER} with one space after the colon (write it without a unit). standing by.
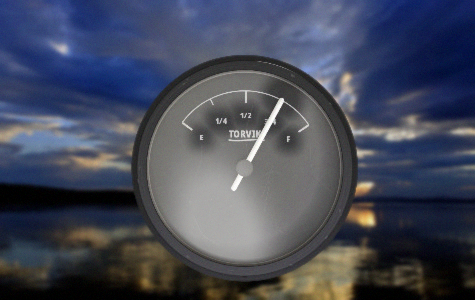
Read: {"value": 0.75}
